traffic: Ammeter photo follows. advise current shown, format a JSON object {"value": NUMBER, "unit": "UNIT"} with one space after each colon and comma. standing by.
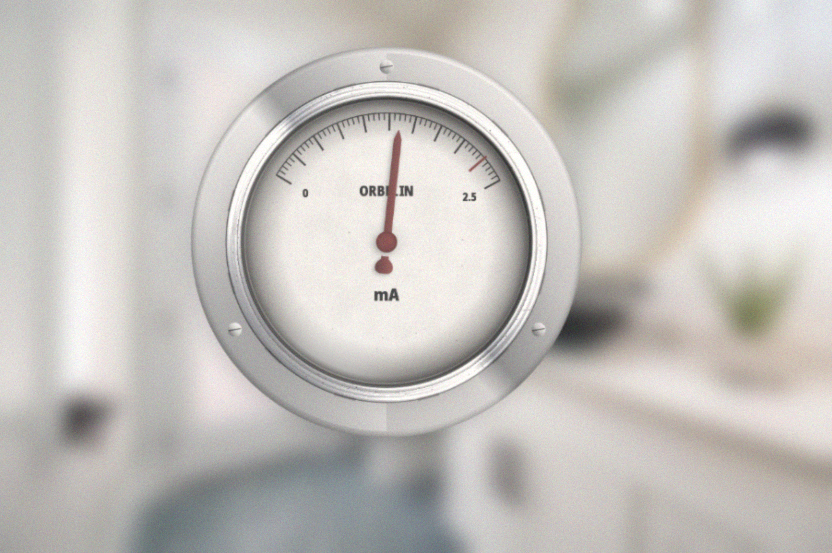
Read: {"value": 1.35, "unit": "mA"}
